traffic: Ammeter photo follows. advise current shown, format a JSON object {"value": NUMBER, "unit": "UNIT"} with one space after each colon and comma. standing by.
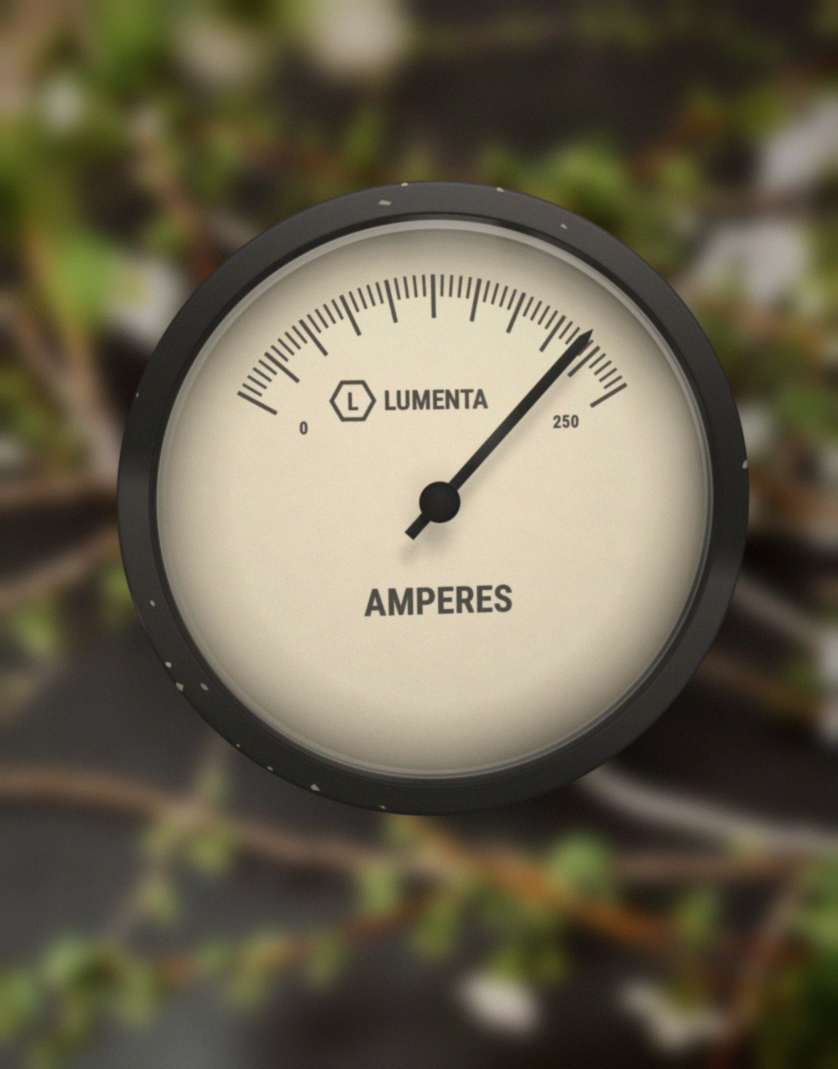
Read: {"value": 215, "unit": "A"}
